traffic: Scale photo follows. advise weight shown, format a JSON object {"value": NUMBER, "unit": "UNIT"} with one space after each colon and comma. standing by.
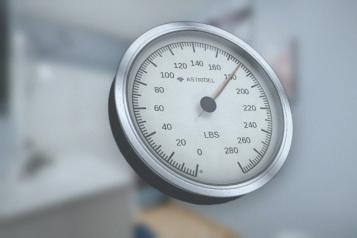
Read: {"value": 180, "unit": "lb"}
